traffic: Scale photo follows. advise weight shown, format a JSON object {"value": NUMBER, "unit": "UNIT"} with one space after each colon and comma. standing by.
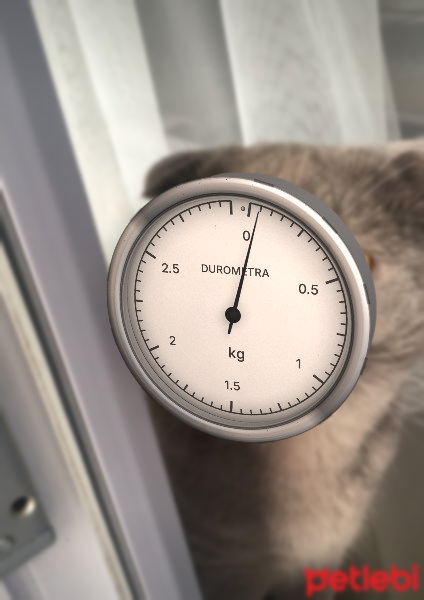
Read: {"value": 0.05, "unit": "kg"}
